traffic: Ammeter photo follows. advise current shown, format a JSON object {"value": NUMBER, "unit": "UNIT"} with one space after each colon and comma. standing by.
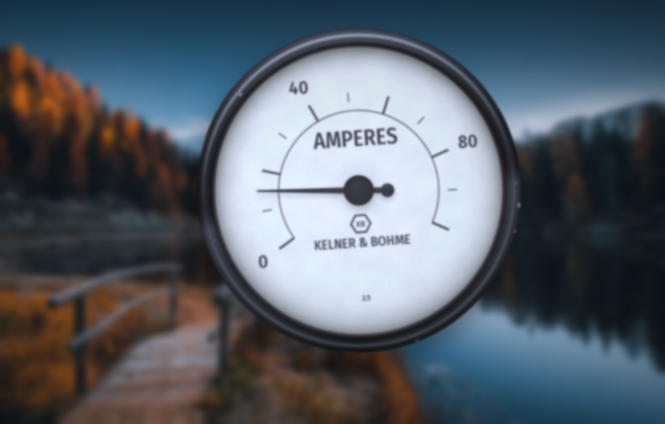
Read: {"value": 15, "unit": "A"}
